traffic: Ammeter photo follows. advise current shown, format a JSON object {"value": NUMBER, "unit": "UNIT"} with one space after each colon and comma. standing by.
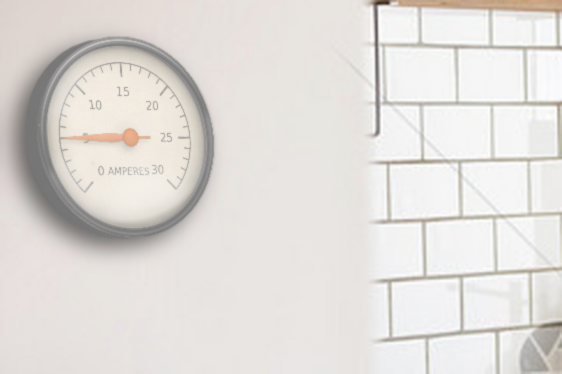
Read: {"value": 5, "unit": "A"}
